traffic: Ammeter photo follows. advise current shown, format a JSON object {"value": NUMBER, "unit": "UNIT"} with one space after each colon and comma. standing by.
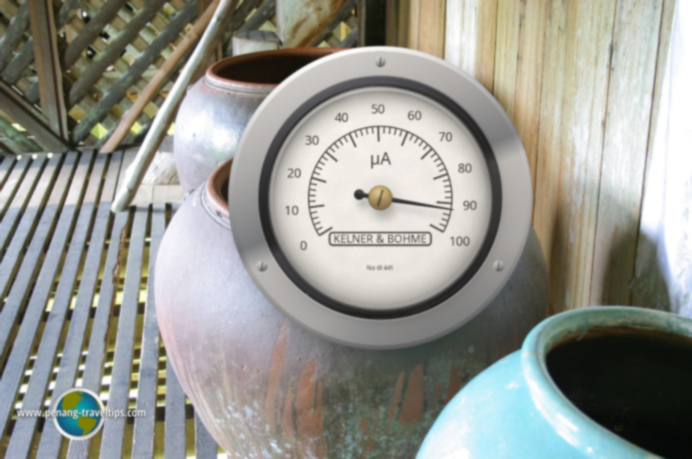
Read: {"value": 92, "unit": "µA"}
